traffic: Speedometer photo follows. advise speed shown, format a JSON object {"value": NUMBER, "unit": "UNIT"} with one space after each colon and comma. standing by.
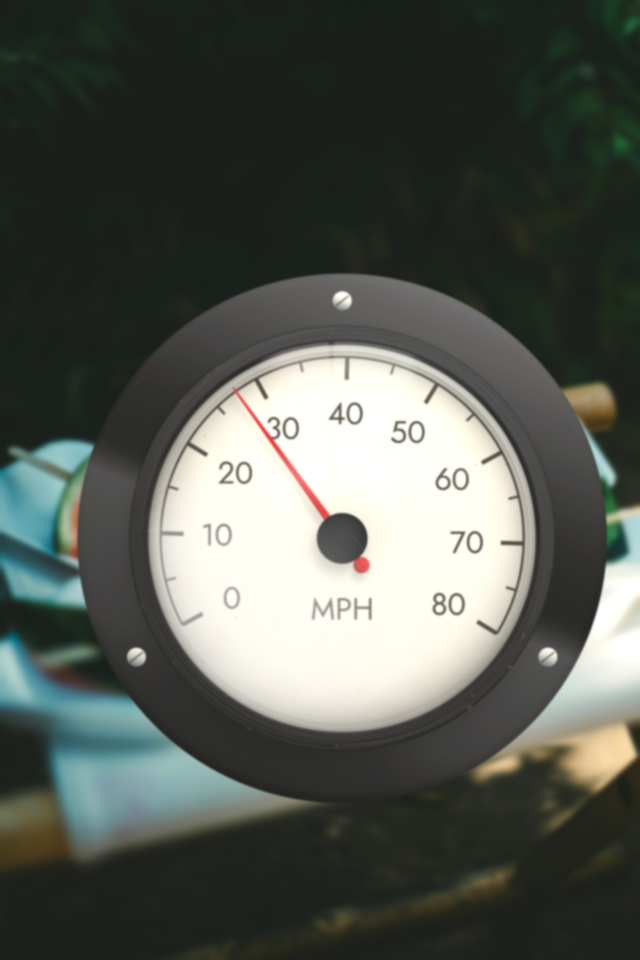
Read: {"value": 27.5, "unit": "mph"}
